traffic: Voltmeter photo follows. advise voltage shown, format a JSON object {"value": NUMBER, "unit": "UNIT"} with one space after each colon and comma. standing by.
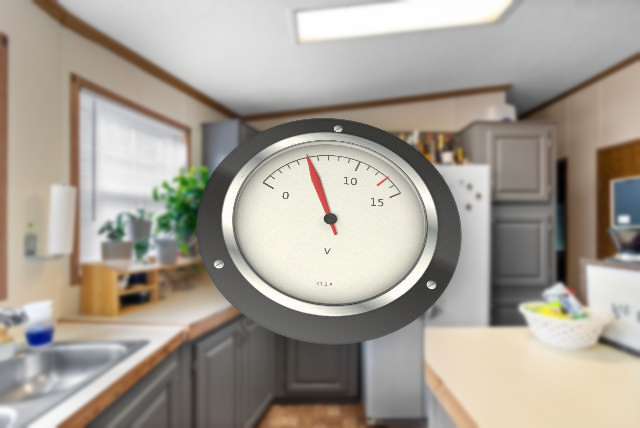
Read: {"value": 5, "unit": "V"}
